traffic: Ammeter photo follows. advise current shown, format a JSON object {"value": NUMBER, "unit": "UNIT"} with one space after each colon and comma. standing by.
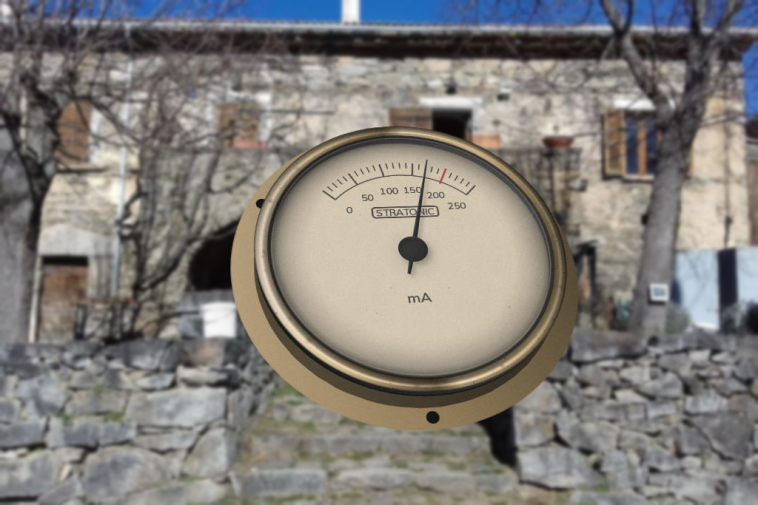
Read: {"value": 170, "unit": "mA"}
